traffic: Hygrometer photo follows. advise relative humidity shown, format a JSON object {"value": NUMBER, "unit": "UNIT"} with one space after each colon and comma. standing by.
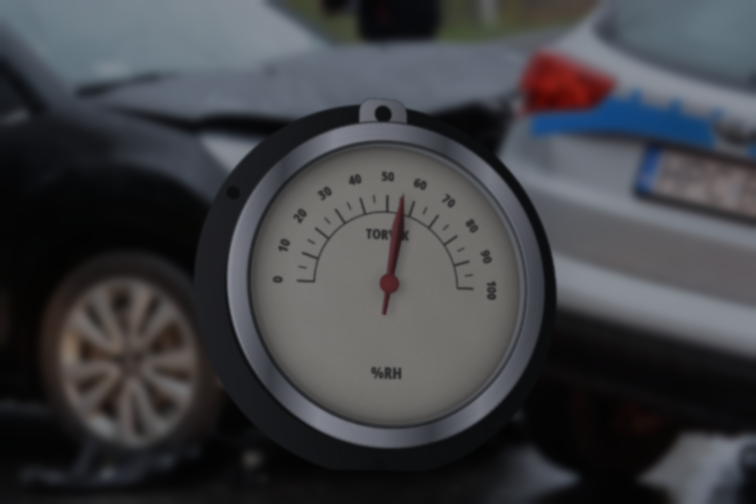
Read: {"value": 55, "unit": "%"}
